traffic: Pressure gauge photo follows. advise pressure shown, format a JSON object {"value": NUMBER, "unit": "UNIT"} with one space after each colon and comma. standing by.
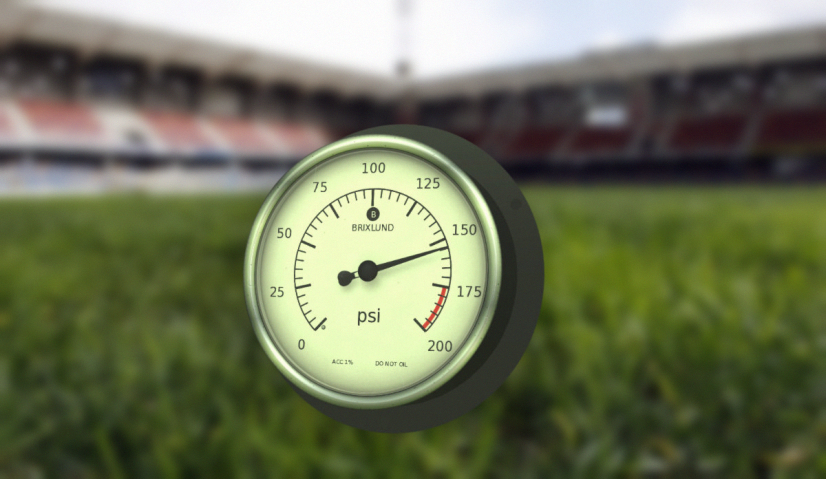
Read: {"value": 155, "unit": "psi"}
